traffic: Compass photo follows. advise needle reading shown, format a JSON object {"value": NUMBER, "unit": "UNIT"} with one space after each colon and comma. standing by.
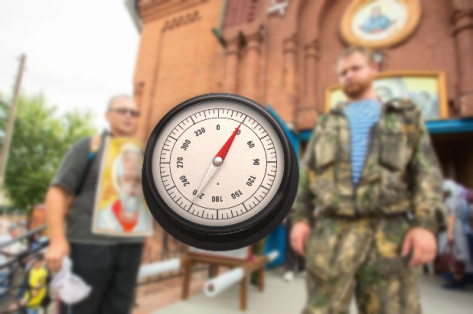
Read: {"value": 30, "unit": "°"}
